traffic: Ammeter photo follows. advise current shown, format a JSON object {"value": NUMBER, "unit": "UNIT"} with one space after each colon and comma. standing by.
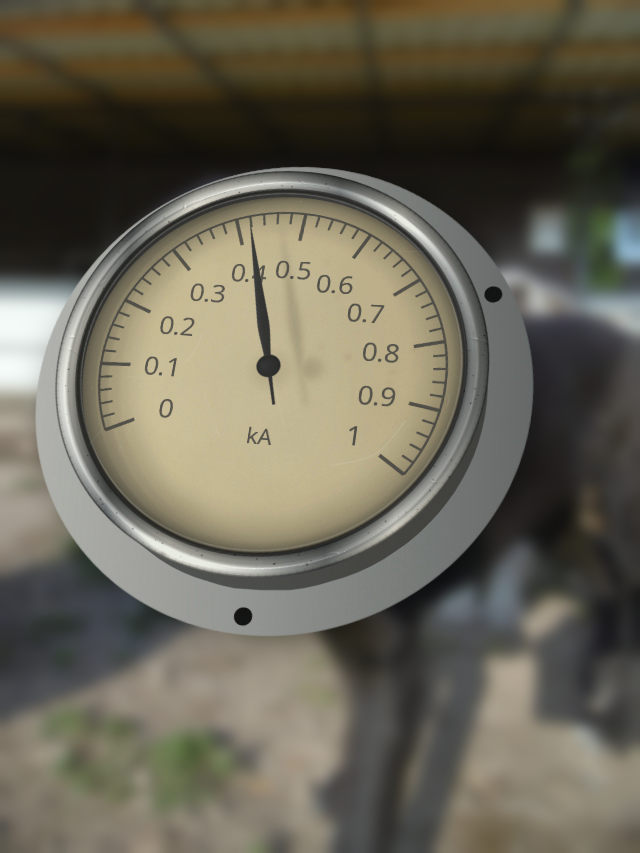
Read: {"value": 0.42, "unit": "kA"}
